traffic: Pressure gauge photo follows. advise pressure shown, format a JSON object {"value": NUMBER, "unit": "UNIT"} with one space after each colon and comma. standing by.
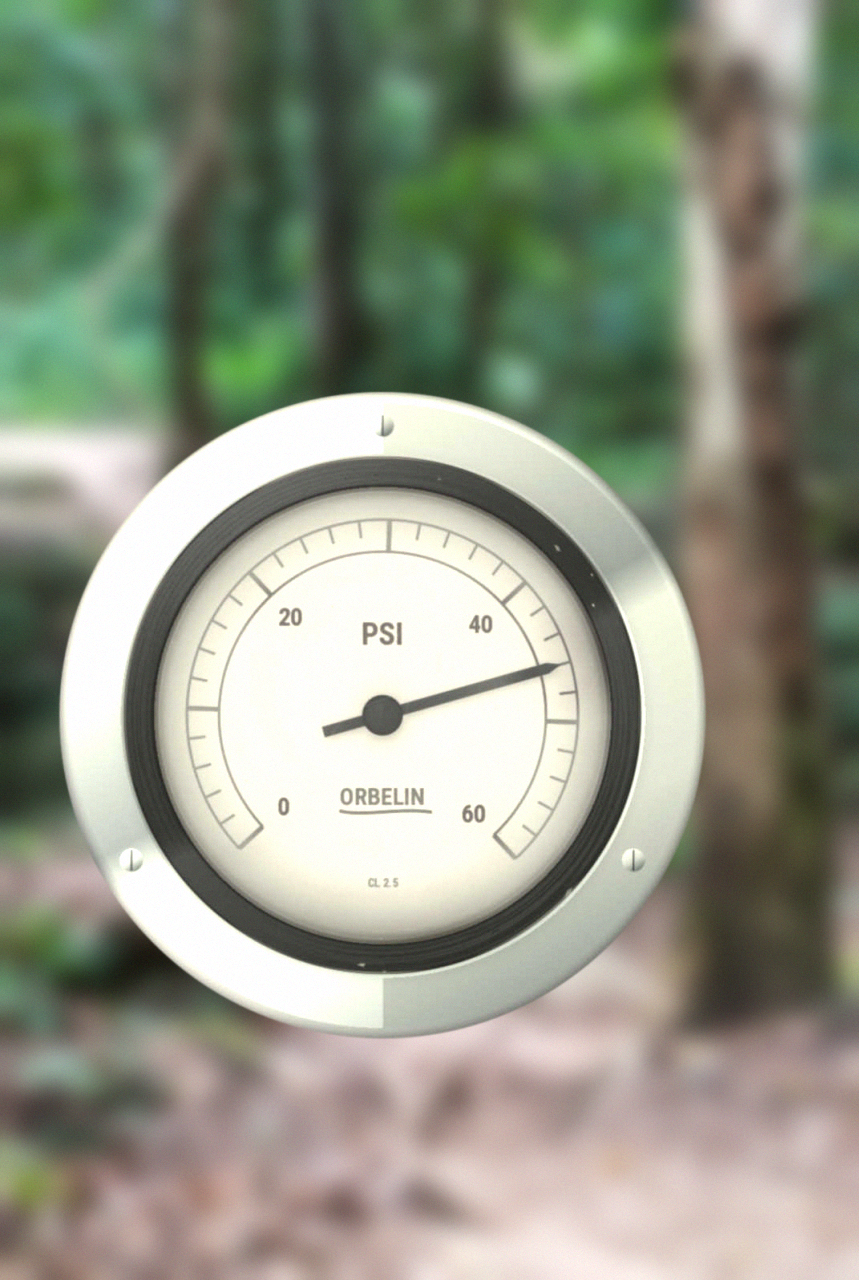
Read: {"value": 46, "unit": "psi"}
